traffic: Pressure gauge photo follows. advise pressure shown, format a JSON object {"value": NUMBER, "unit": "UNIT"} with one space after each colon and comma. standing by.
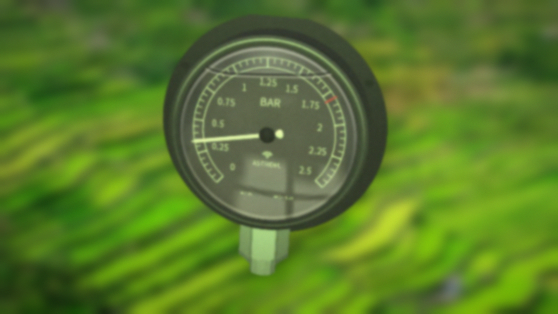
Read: {"value": 0.35, "unit": "bar"}
